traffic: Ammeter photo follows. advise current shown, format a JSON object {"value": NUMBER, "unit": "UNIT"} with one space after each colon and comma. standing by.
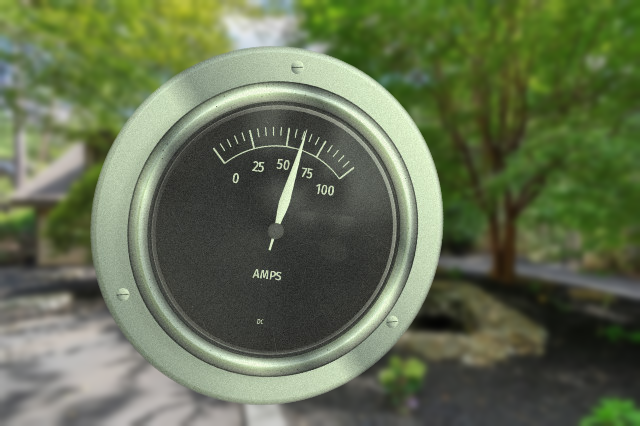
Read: {"value": 60, "unit": "A"}
